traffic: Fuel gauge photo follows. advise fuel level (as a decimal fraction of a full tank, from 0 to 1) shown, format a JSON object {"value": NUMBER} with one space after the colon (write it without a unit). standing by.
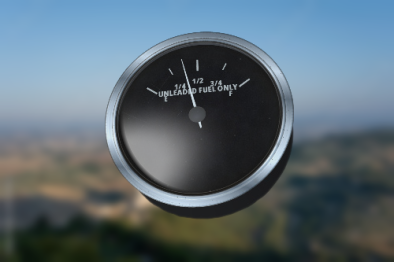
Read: {"value": 0.375}
